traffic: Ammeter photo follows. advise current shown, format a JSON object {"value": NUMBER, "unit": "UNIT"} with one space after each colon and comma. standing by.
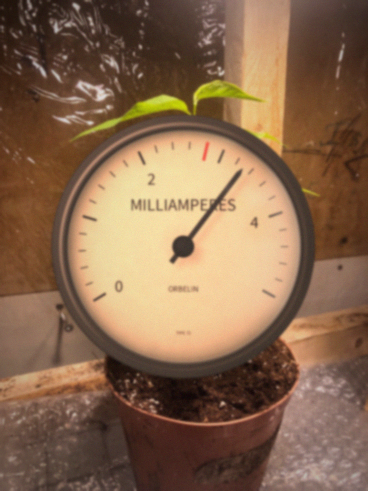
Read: {"value": 3.3, "unit": "mA"}
